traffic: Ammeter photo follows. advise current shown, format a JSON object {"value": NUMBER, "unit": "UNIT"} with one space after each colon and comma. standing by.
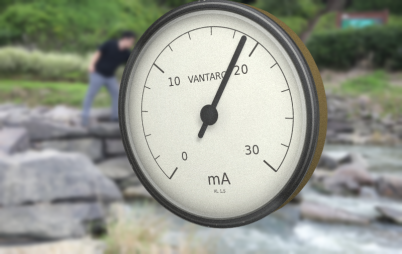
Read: {"value": 19, "unit": "mA"}
